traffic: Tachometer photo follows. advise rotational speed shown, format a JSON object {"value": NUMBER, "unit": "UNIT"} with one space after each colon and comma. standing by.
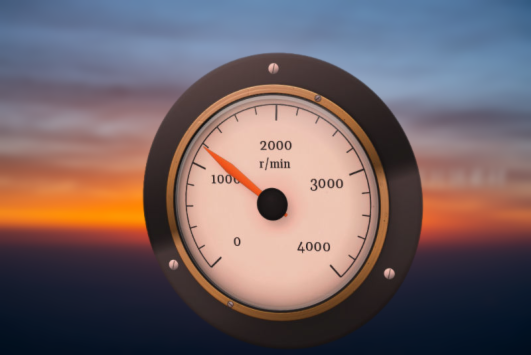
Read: {"value": 1200, "unit": "rpm"}
